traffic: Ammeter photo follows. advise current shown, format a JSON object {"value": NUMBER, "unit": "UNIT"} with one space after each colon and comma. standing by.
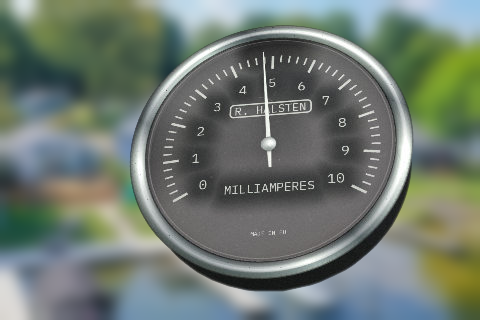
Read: {"value": 4.8, "unit": "mA"}
